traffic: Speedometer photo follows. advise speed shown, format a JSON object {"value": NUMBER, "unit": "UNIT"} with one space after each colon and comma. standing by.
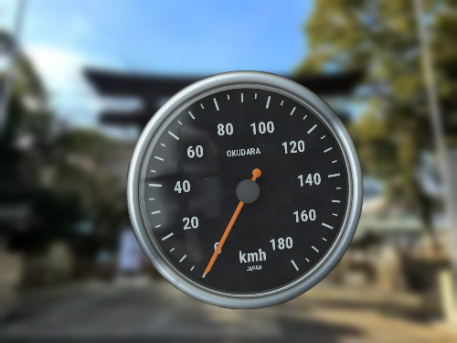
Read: {"value": 0, "unit": "km/h"}
